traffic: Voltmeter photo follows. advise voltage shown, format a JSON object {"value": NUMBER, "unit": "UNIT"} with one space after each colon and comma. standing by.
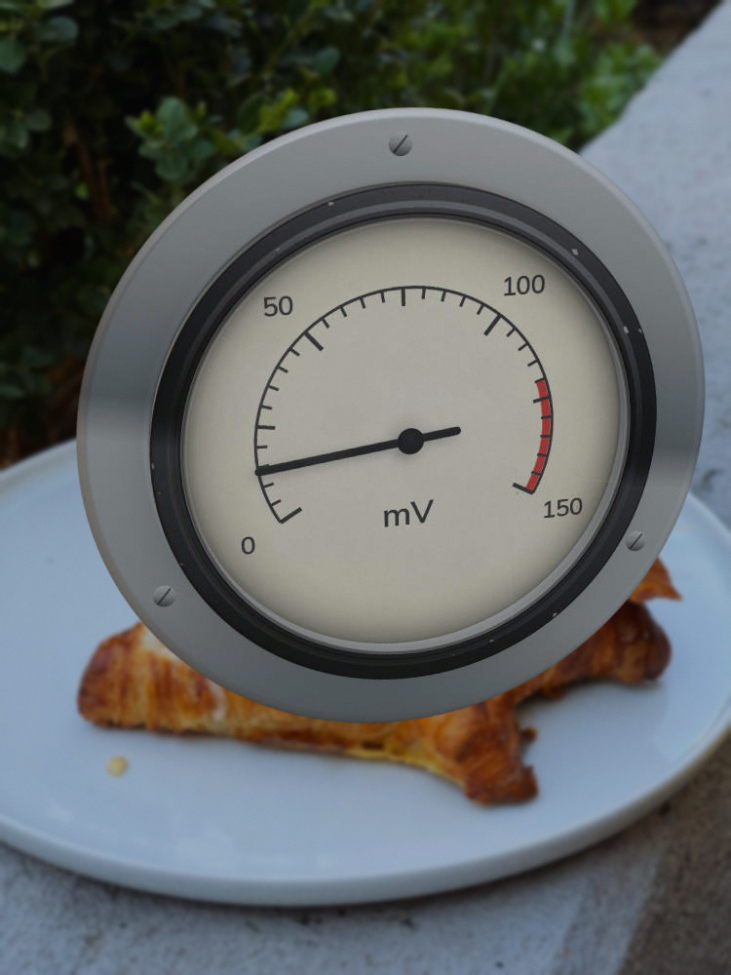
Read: {"value": 15, "unit": "mV"}
